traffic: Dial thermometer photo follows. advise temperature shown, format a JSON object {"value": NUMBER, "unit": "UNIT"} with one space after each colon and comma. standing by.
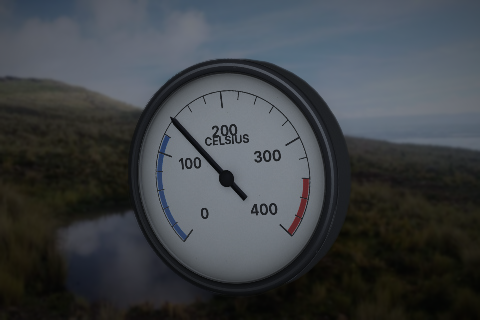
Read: {"value": 140, "unit": "°C"}
